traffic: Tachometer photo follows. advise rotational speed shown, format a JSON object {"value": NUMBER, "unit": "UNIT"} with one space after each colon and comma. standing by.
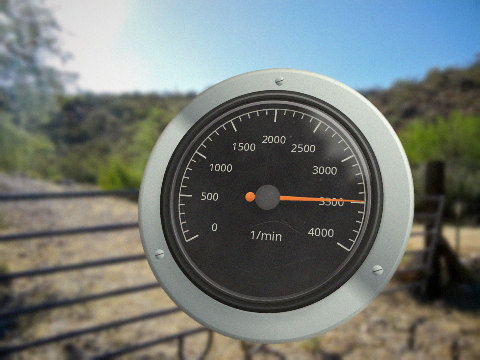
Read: {"value": 3500, "unit": "rpm"}
